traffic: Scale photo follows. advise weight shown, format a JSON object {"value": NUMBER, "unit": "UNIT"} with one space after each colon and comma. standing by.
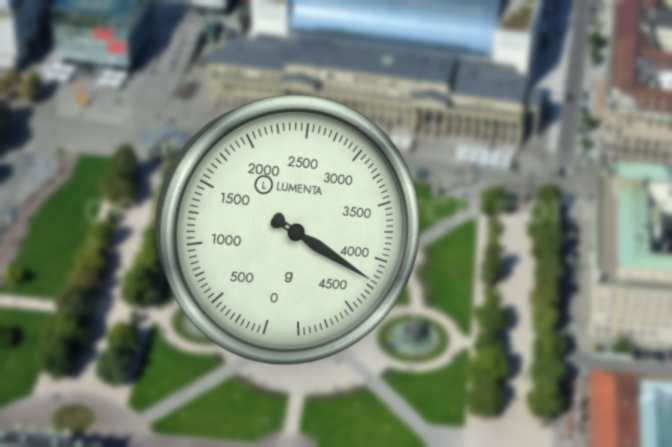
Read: {"value": 4200, "unit": "g"}
